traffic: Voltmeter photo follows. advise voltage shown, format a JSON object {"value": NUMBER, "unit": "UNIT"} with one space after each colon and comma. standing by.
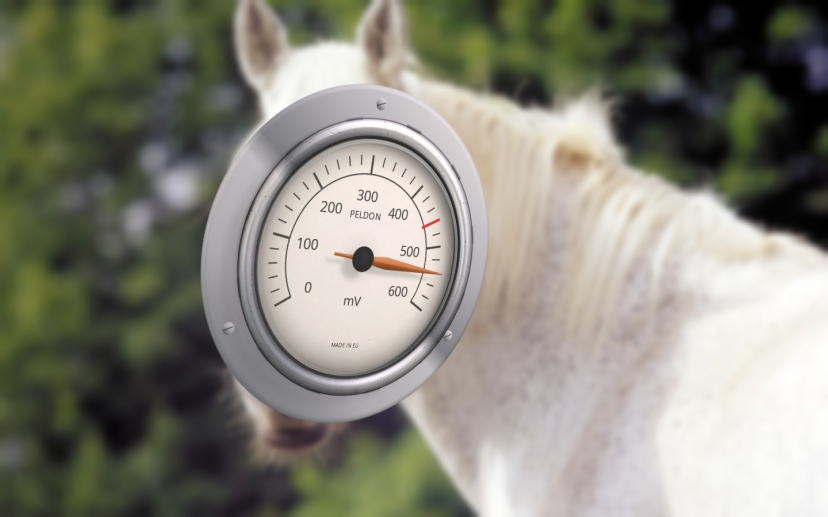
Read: {"value": 540, "unit": "mV"}
